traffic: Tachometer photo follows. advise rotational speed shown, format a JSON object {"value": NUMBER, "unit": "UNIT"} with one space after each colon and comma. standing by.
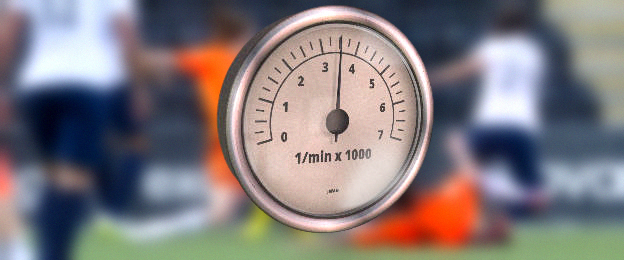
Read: {"value": 3500, "unit": "rpm"}
